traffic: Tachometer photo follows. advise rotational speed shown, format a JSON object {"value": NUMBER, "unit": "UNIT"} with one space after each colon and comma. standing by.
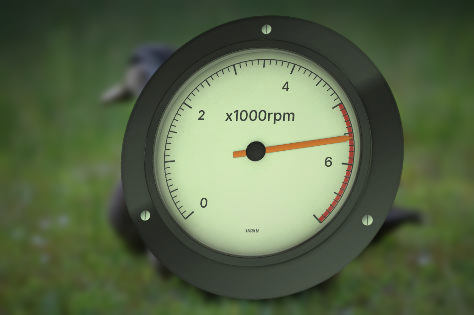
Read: {"value": 5600, "unit": "rpm"}
